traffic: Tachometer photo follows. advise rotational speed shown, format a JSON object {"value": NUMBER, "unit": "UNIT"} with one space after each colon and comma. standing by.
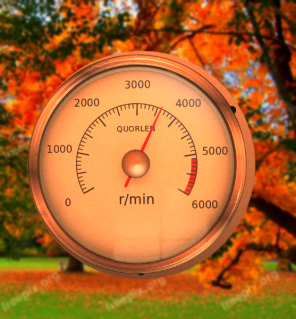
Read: {"value": 3600, "unit": "rpm"}
